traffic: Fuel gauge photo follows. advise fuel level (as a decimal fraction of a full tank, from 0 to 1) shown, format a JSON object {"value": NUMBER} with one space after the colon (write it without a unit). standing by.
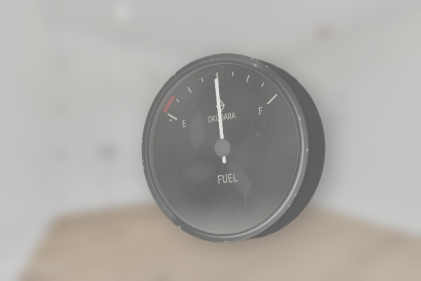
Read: {"value": 0.5}
